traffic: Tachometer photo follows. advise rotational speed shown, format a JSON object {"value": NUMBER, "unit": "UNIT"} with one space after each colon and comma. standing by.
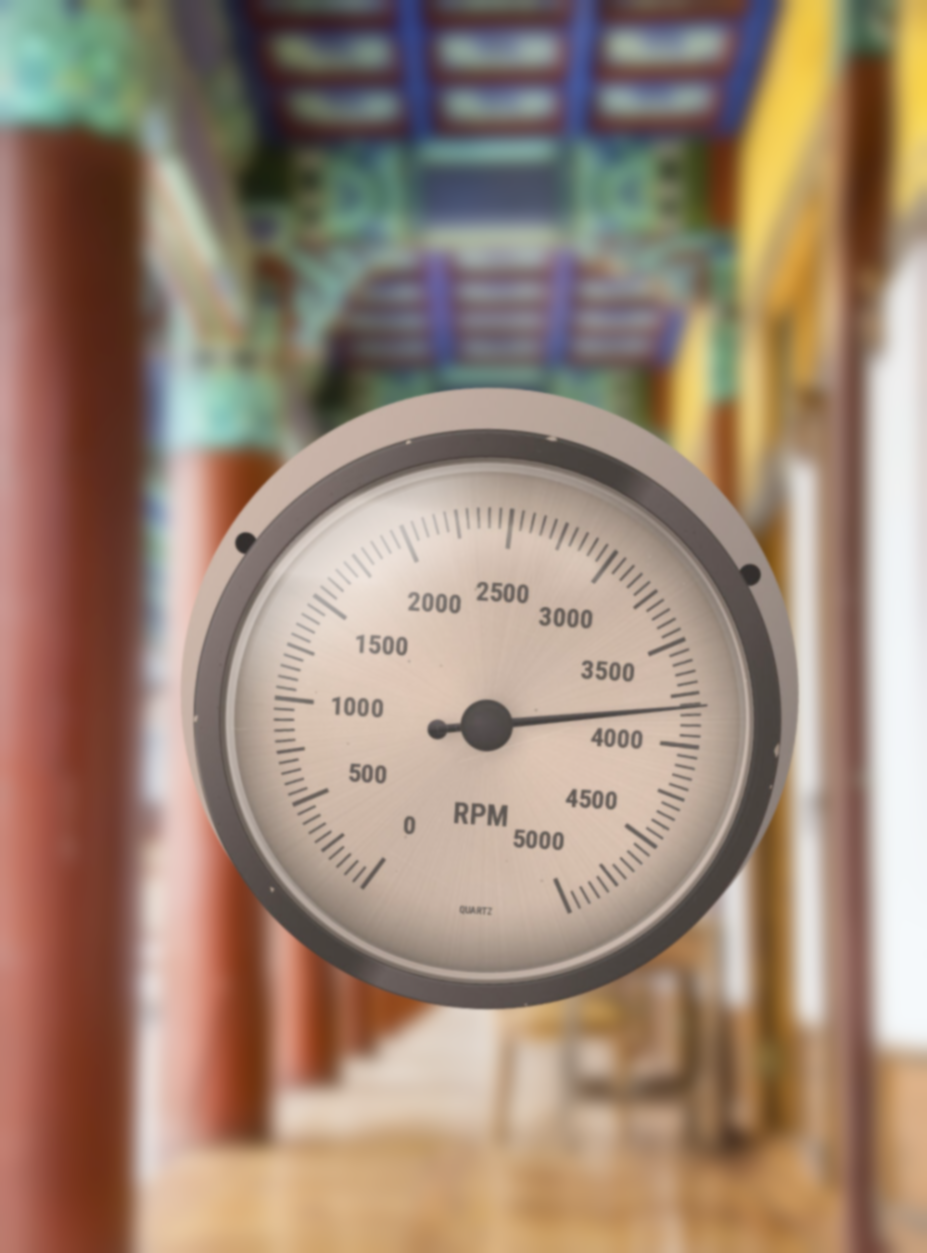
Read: {"value": 3800, "unit": "rpm"}
